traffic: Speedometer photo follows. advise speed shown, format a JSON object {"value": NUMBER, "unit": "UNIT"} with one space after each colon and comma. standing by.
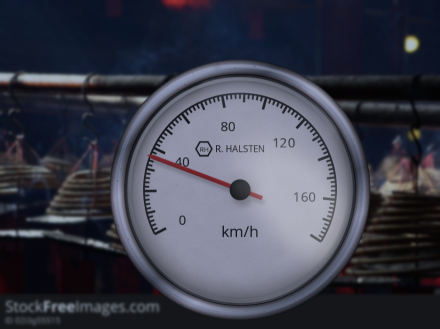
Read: {"value": 36, "unit": "km/h"}
